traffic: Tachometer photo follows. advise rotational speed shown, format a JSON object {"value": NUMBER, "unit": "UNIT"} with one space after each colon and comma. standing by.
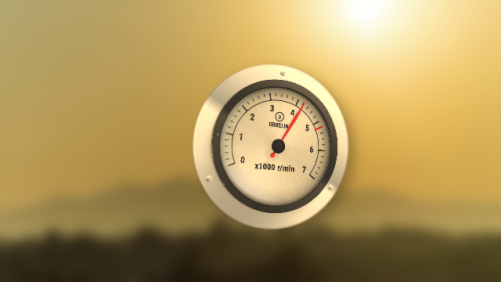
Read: {"value": 4200, "unit": "rpm"}
